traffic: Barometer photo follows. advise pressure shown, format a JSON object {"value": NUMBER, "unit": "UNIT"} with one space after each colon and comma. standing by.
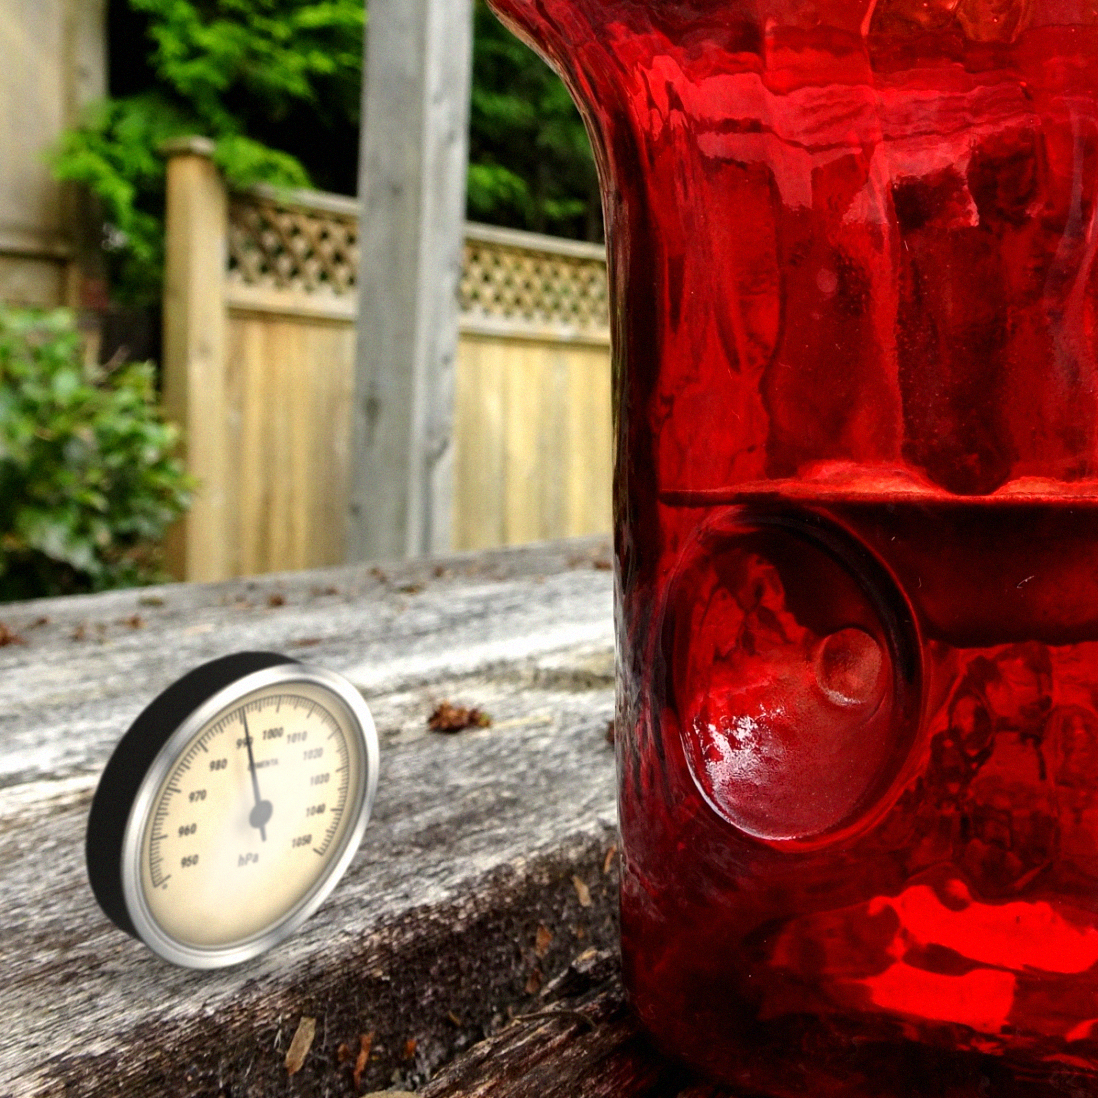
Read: {"value": 990, "unit": "hPa"}
